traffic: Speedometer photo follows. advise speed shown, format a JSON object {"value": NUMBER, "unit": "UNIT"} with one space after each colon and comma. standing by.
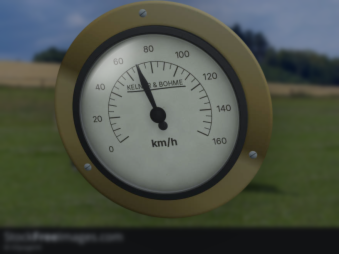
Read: {"value": 70, "unit": "km/h"}
